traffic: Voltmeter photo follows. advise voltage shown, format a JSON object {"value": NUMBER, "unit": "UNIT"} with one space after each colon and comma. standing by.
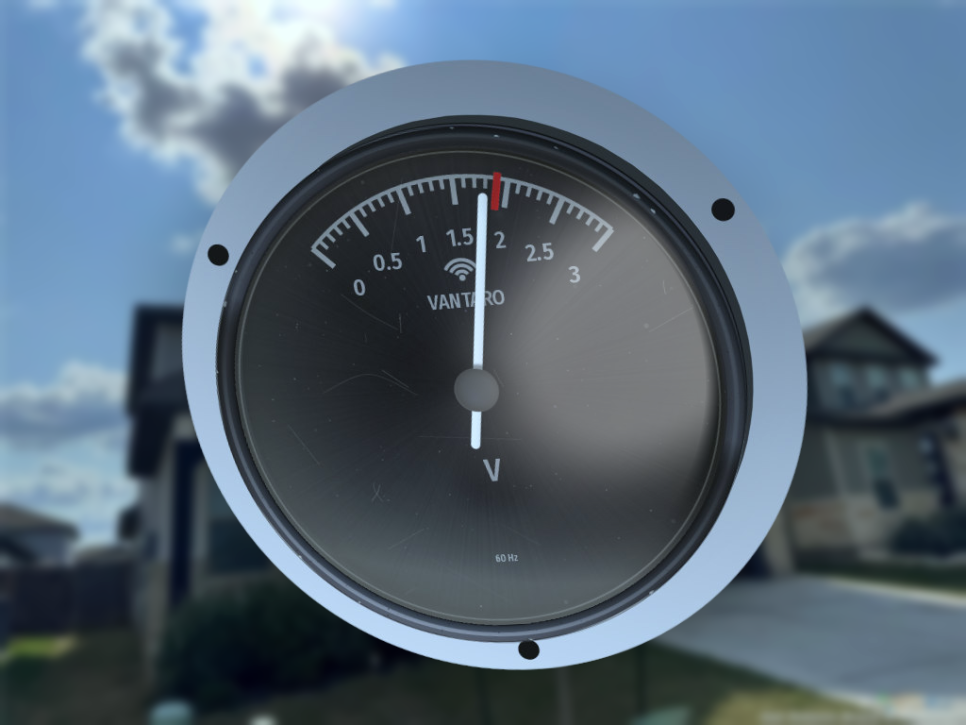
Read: {"value": 1.8, "unit": "V"}
